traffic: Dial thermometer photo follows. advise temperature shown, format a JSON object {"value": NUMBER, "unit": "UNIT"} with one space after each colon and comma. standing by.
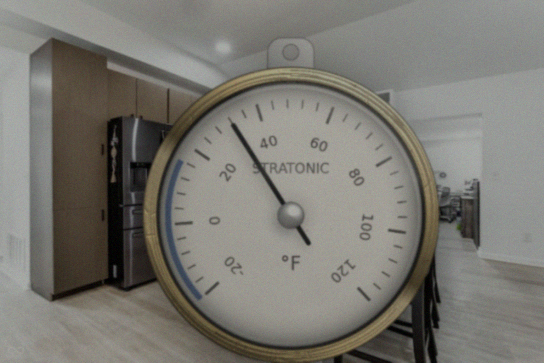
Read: {"value": 32, "unit": "°F"}
